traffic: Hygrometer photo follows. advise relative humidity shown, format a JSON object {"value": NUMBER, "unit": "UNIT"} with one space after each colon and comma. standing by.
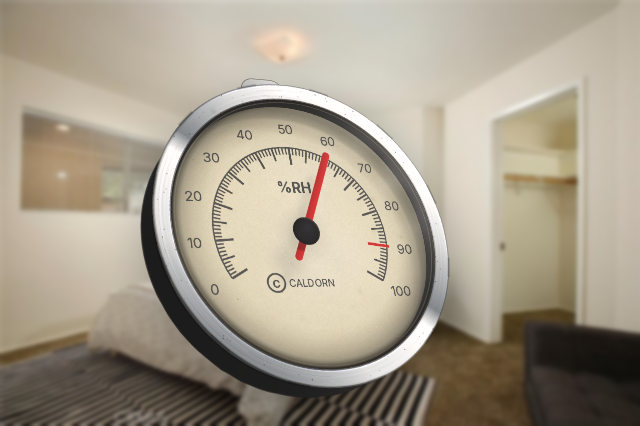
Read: {"value": 60, "unit": "%"}
